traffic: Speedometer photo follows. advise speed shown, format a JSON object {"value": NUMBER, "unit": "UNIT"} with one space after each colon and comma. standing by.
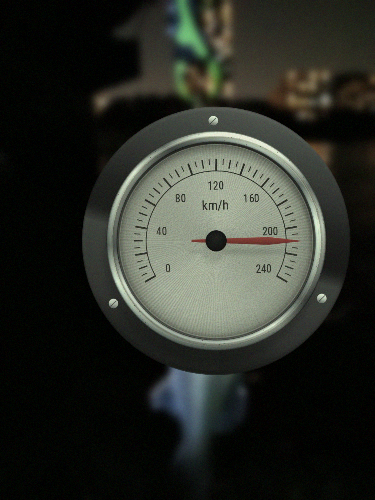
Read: {"value": 210, "unit": "km/h"}
